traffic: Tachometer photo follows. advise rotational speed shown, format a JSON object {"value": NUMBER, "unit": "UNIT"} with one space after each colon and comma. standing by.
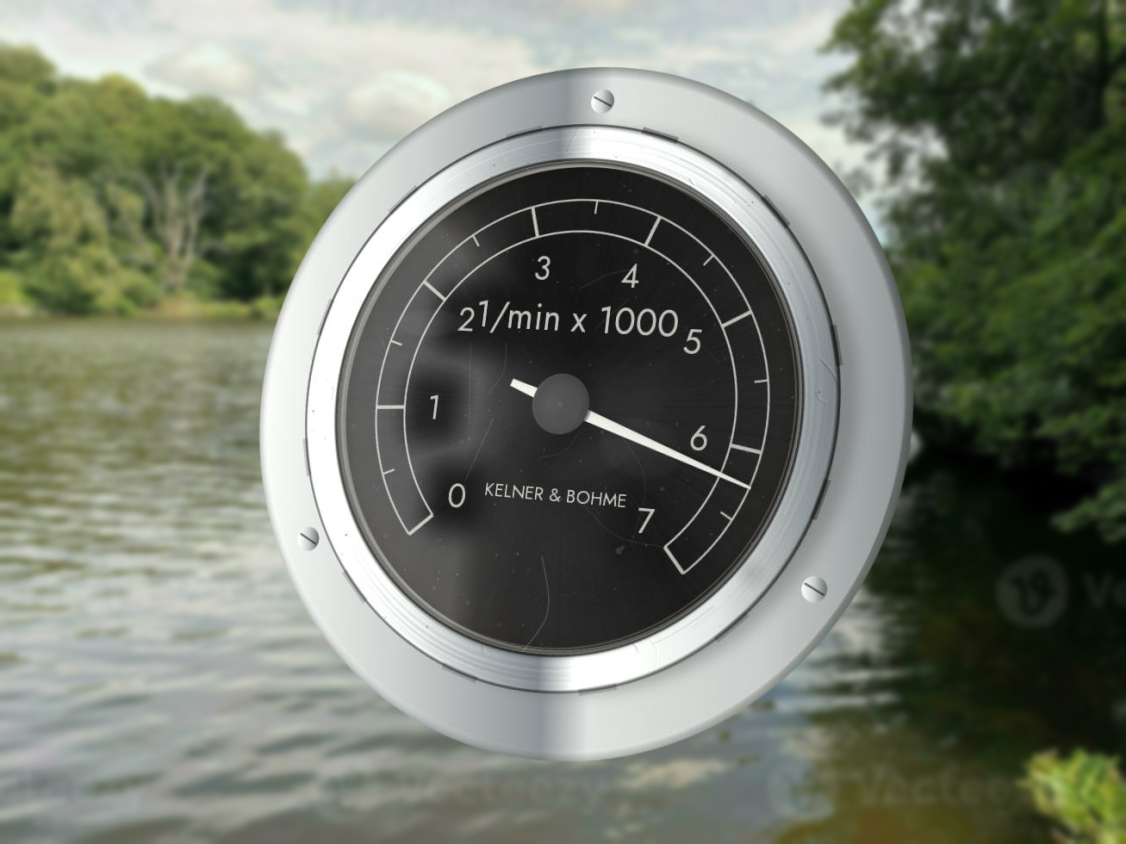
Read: {"value": 6250, "unit": "rpm"}
